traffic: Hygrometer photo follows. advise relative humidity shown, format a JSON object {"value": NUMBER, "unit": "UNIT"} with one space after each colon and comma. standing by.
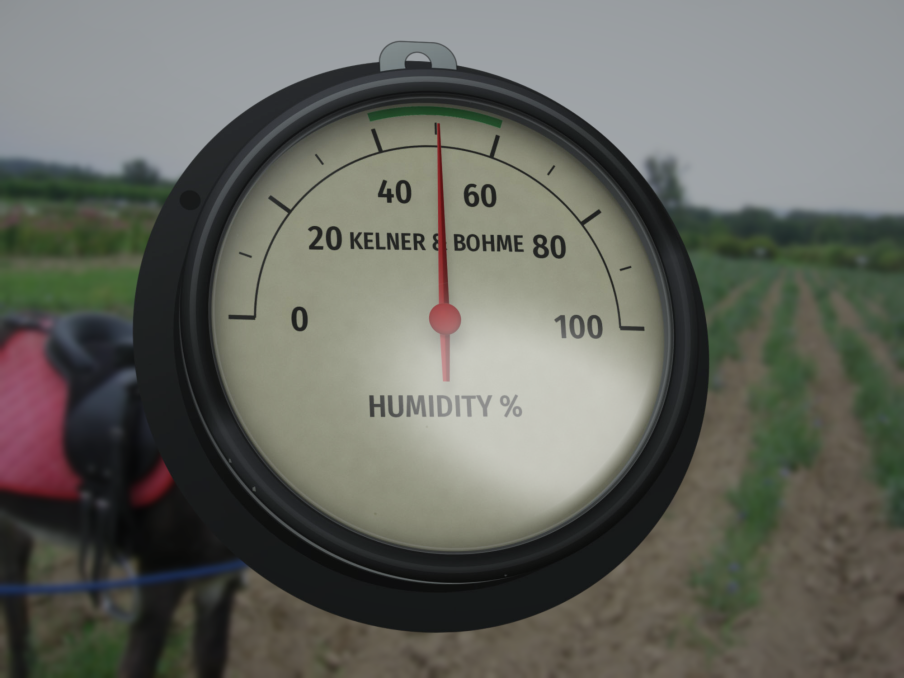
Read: {"value": 50, "unit": "%"}
